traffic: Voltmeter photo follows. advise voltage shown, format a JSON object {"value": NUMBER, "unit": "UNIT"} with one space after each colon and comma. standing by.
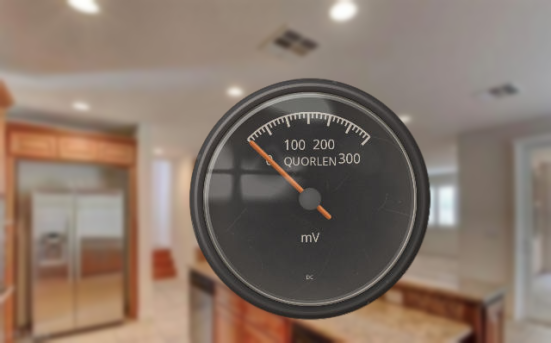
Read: {"value": 0, "unit": "mV"}
